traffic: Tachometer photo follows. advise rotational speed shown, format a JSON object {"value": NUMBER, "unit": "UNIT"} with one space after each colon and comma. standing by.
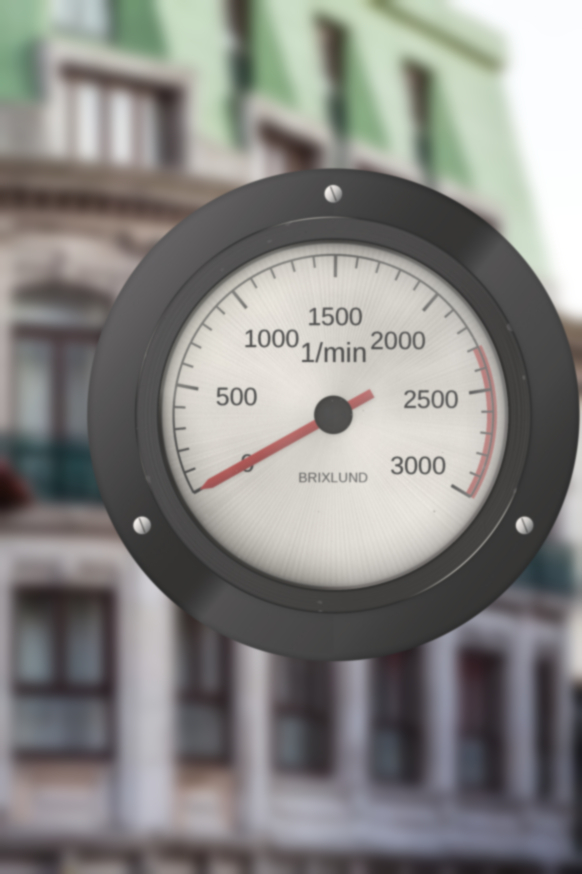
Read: {"value": 0, "unit": "rpm"}
